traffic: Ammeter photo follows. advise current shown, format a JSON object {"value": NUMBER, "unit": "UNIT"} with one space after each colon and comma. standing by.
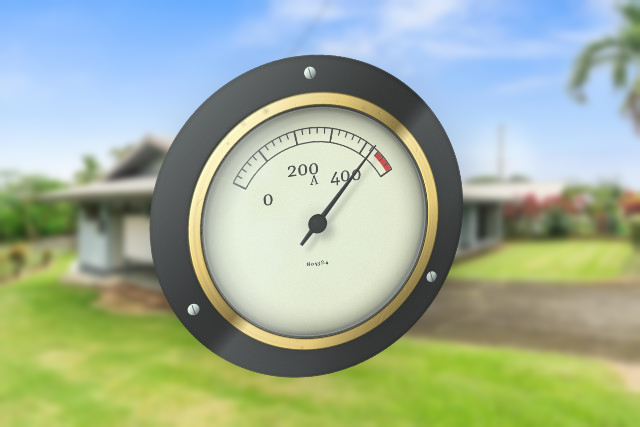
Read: {"value": 420, "unit": "A"}
